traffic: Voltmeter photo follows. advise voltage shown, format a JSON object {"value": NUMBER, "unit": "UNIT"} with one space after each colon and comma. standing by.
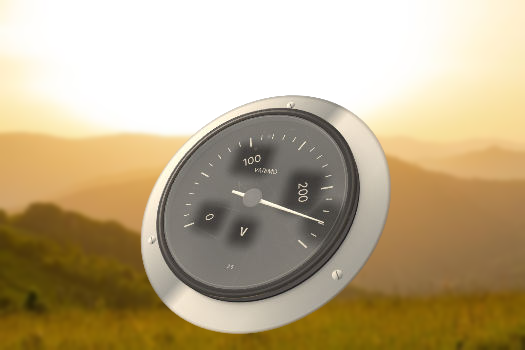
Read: {"value": 230, "unit": "V"}
